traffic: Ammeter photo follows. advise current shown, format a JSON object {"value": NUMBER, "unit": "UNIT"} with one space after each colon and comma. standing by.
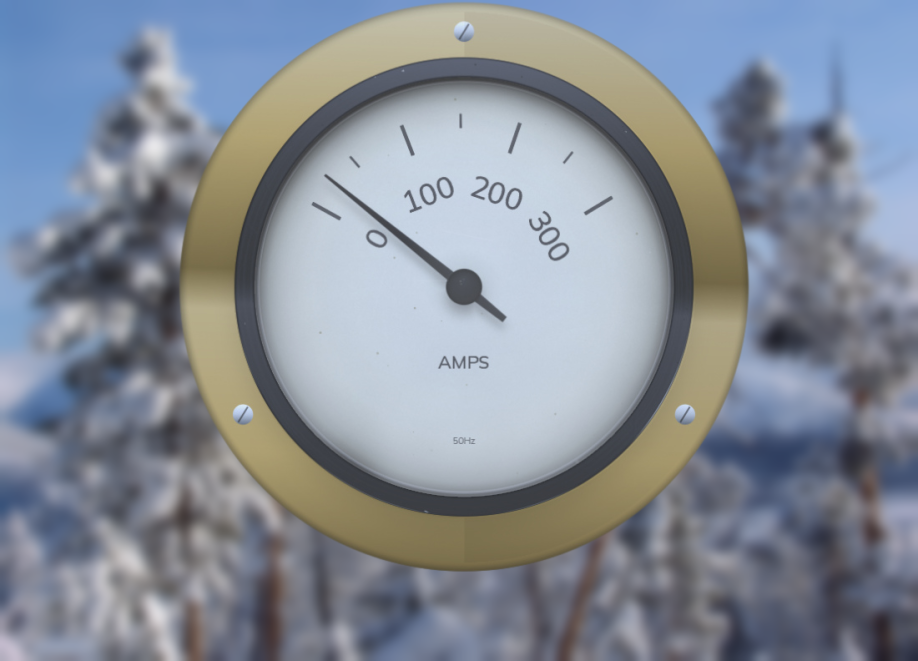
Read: {"value": 25, "unit": "A"}
